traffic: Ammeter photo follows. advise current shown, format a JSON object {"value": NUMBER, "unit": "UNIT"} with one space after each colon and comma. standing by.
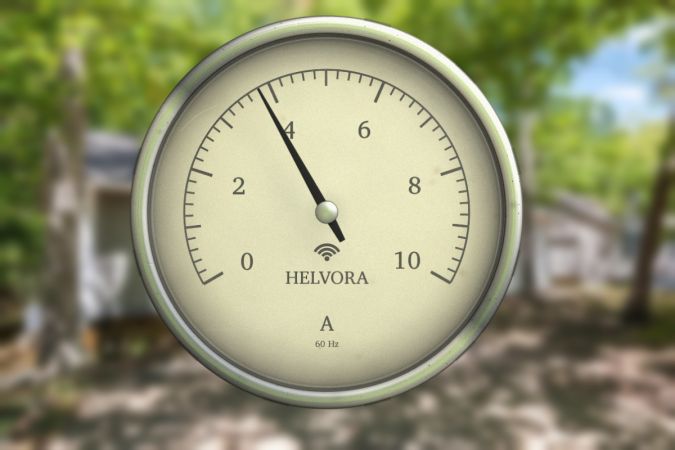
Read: {"value": 3.8, "unit": "A"}
